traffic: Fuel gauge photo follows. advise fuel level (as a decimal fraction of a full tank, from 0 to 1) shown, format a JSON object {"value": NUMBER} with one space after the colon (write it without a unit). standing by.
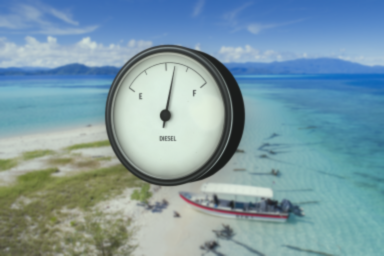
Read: {"value": 0.625}
